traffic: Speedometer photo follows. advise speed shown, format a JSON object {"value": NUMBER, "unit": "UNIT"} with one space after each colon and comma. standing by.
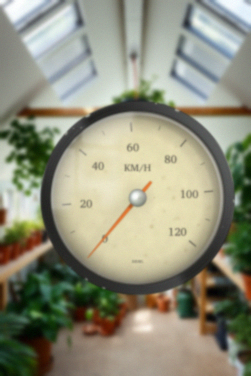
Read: {"value": 0, "unit": "km/h"}
